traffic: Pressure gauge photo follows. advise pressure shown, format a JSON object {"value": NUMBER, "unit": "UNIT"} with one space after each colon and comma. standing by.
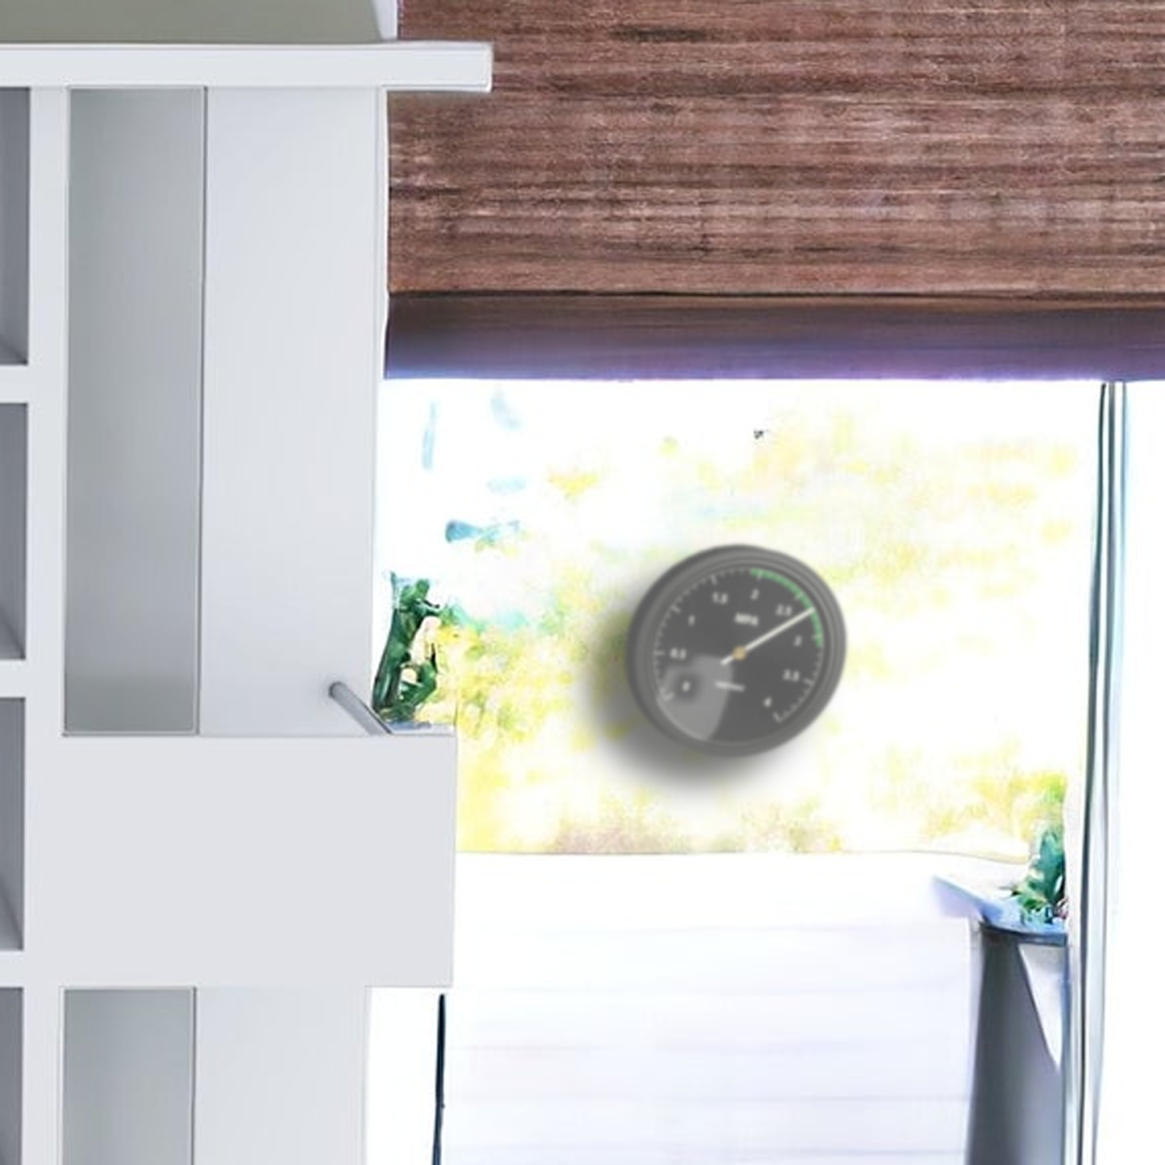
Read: {"value": 2.7, "unit": "MPa"}
